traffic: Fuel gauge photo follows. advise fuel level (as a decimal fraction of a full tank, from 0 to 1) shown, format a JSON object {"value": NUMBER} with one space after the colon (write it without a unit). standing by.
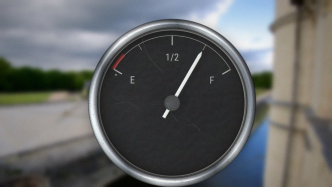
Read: {"value": 0.75}
